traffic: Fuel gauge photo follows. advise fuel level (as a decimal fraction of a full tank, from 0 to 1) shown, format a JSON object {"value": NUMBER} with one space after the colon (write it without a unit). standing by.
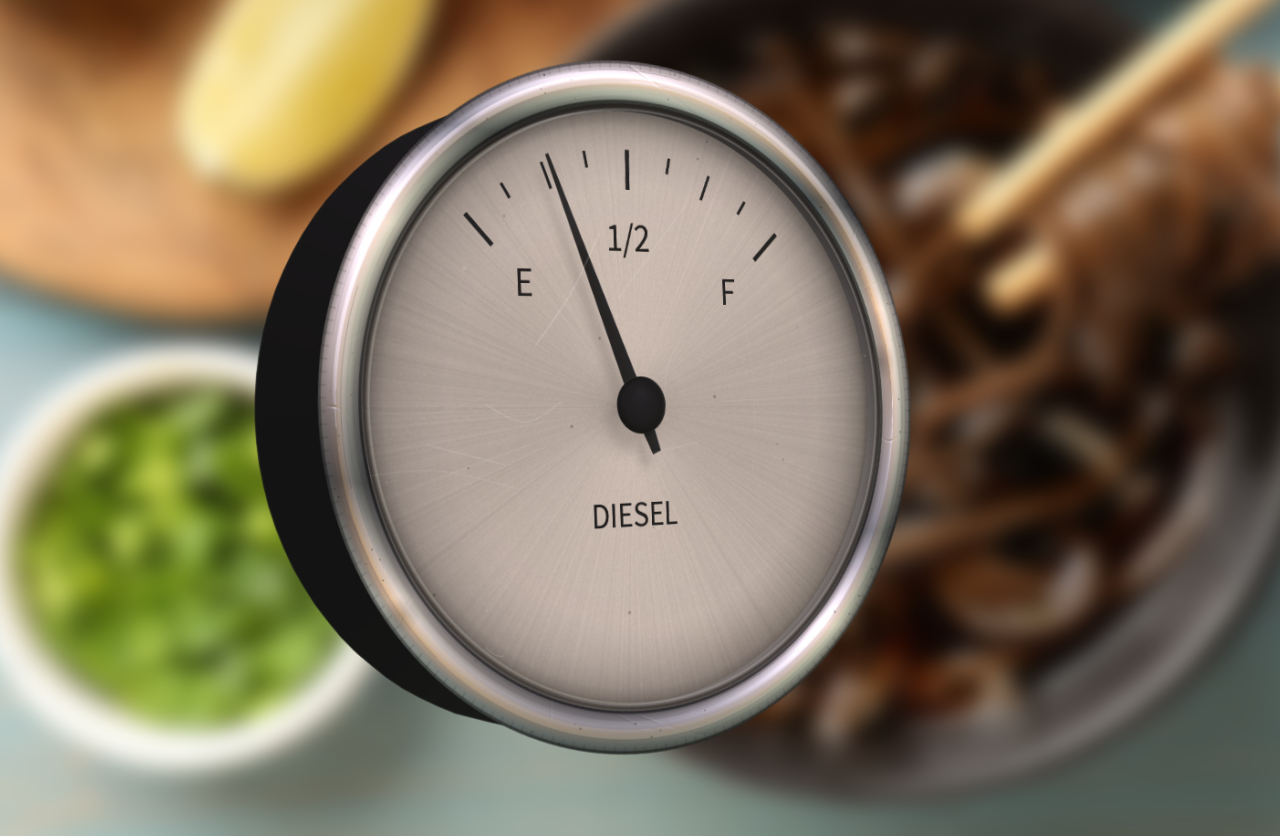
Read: {"value": 0.25}
